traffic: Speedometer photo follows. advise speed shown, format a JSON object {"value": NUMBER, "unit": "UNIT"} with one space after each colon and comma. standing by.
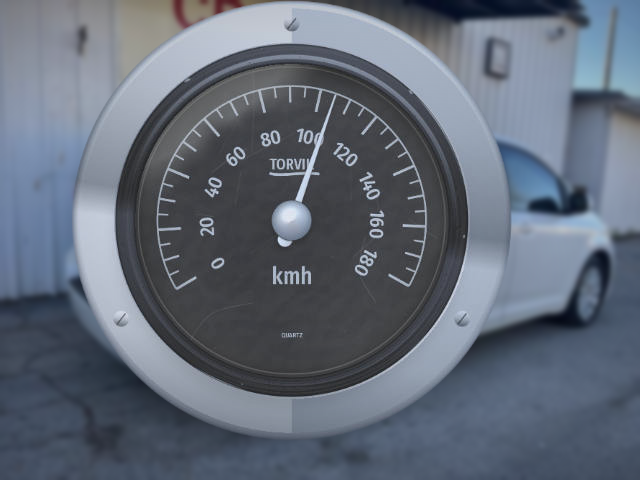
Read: {"value": 105, "unit": "km/h"}
